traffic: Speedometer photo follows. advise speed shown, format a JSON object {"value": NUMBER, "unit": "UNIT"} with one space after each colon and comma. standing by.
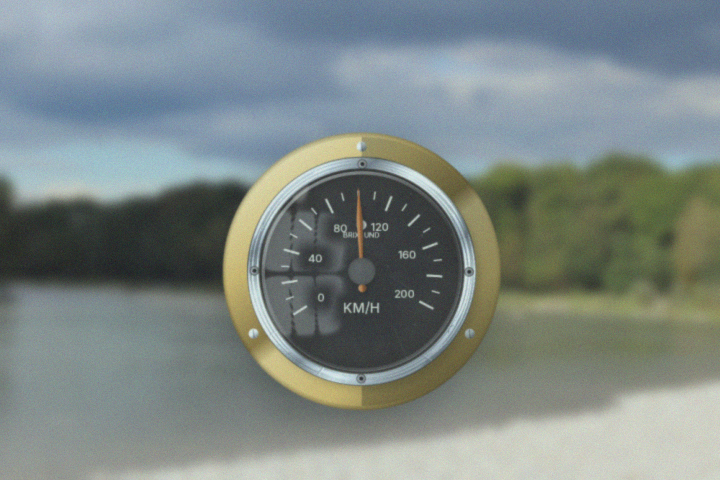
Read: {"value": 100, "unit": "km/h"}
